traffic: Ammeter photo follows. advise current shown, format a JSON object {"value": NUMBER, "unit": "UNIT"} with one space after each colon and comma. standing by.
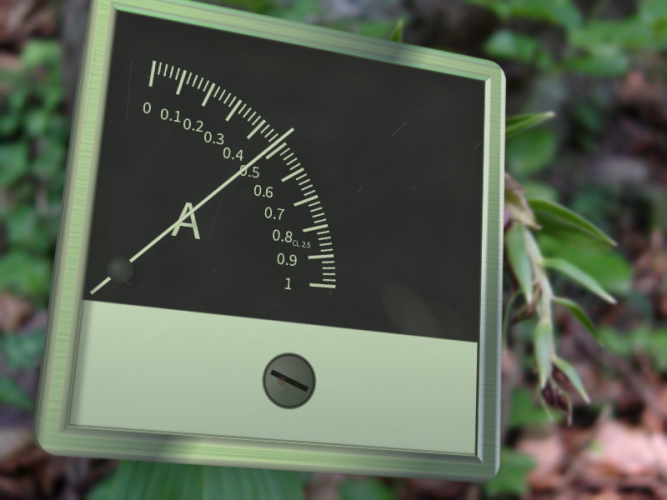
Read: {"value": 0.48, "unit": "A"}
